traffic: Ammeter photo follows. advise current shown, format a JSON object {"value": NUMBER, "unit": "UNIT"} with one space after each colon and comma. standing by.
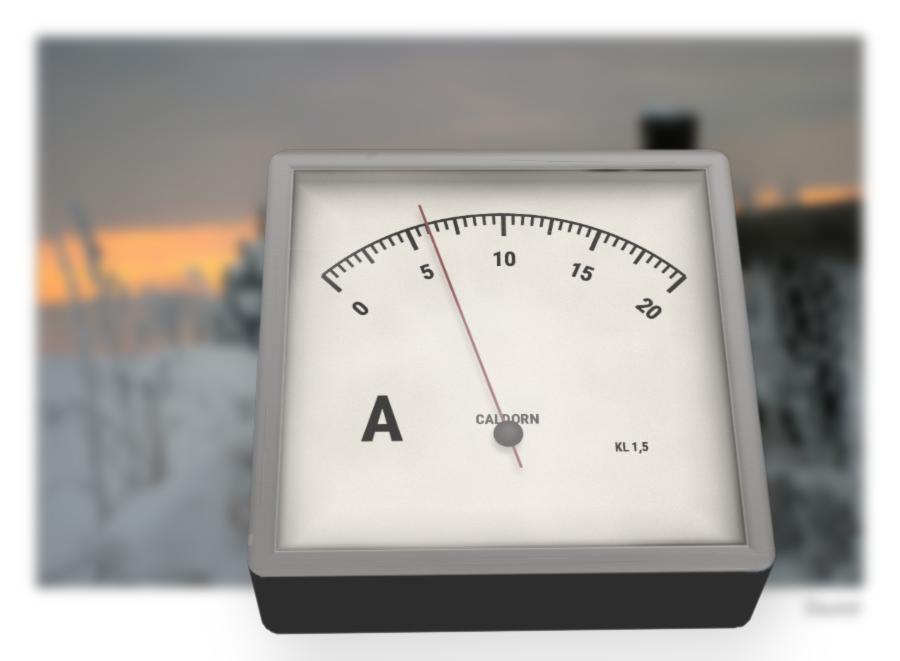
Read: {"value": 6, "unit": "A"}
